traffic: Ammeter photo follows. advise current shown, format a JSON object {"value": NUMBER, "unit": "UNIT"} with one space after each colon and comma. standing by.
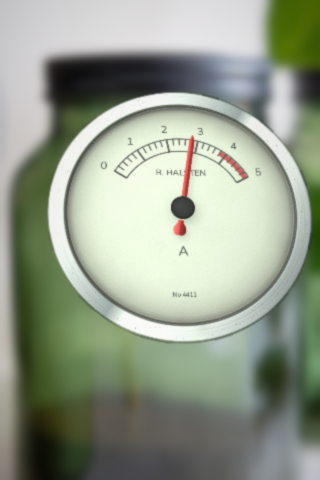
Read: {"value": 2.8, "unit": "A"}
